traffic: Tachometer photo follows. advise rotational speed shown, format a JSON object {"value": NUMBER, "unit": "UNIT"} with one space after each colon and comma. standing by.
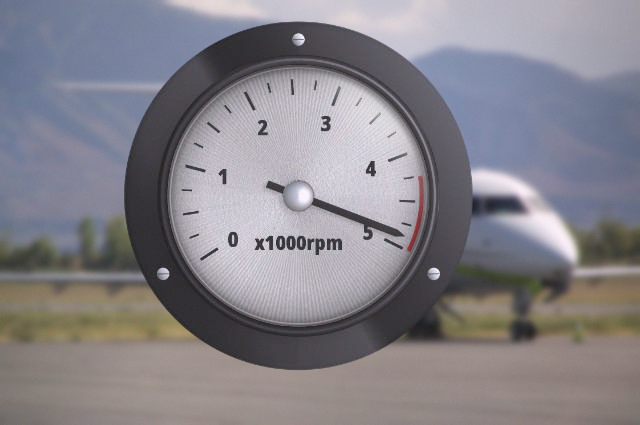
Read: {"value": 4875, "unit": "rpm"}
